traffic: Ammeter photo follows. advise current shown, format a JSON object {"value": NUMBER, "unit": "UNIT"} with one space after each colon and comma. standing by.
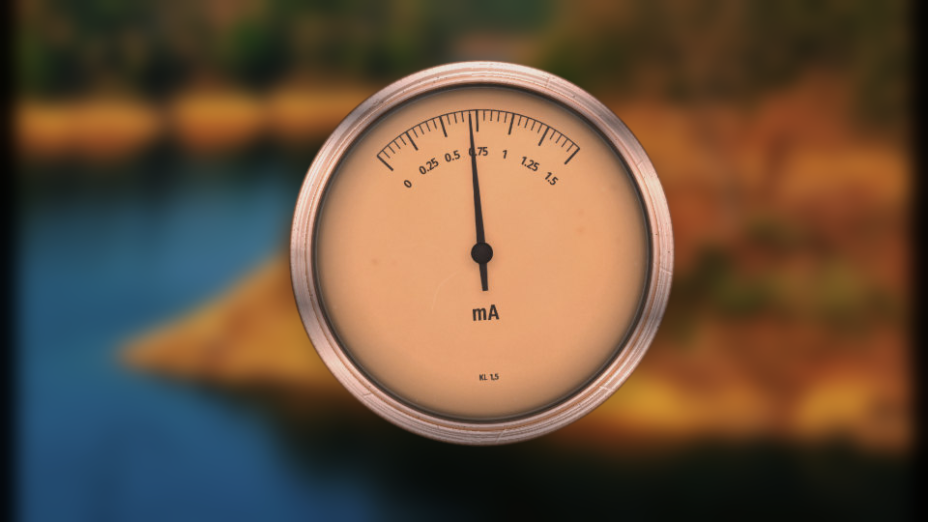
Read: {"value": 0.7, "unit": "mA"}
